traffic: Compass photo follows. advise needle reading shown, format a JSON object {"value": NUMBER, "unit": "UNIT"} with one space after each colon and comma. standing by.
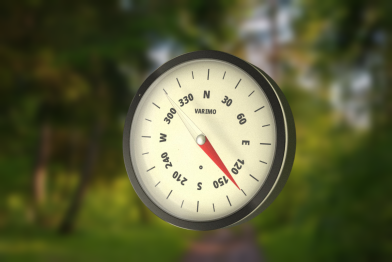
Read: {"value": 135, "unit": "°"}
